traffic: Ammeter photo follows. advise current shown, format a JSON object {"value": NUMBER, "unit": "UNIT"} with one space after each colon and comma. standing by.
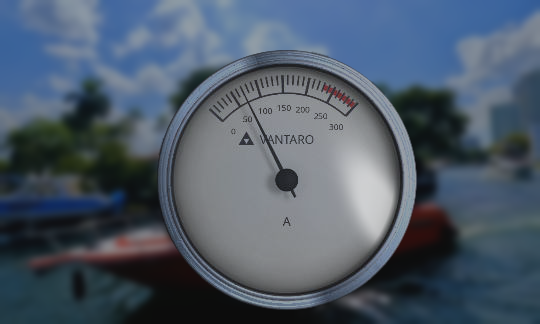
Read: {"value": 70, "unit": "A"}
